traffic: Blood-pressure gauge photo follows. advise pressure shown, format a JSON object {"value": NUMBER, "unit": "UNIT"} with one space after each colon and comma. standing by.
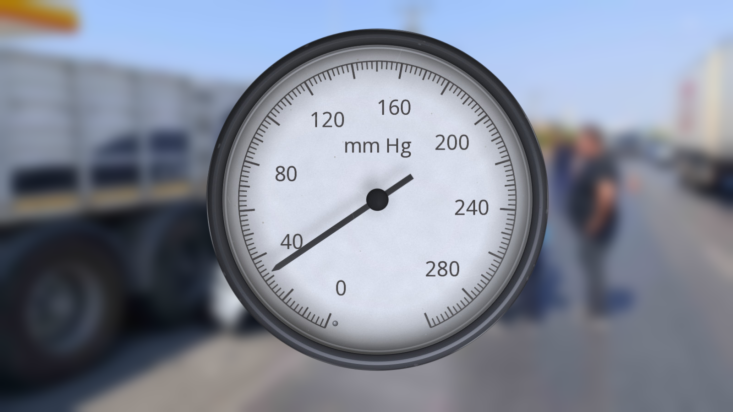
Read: {"value": 32, "unit": "mmHg"}
